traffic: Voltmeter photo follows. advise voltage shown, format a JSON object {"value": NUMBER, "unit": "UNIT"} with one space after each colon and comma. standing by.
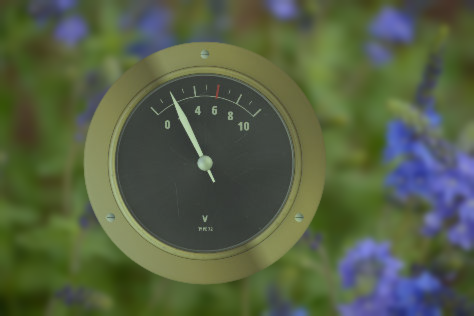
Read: {"value": 2, "unit": "V"}
